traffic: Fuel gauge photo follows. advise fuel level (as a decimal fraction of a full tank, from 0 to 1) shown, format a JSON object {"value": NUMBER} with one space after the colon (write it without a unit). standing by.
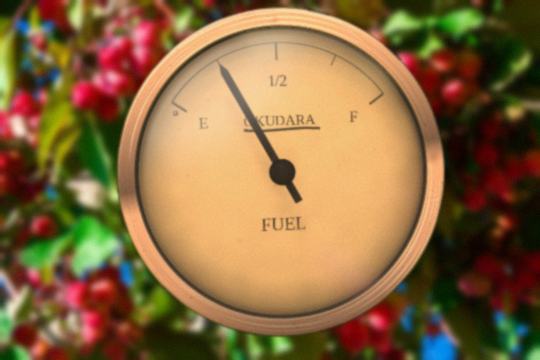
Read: {"value": 0.25}
